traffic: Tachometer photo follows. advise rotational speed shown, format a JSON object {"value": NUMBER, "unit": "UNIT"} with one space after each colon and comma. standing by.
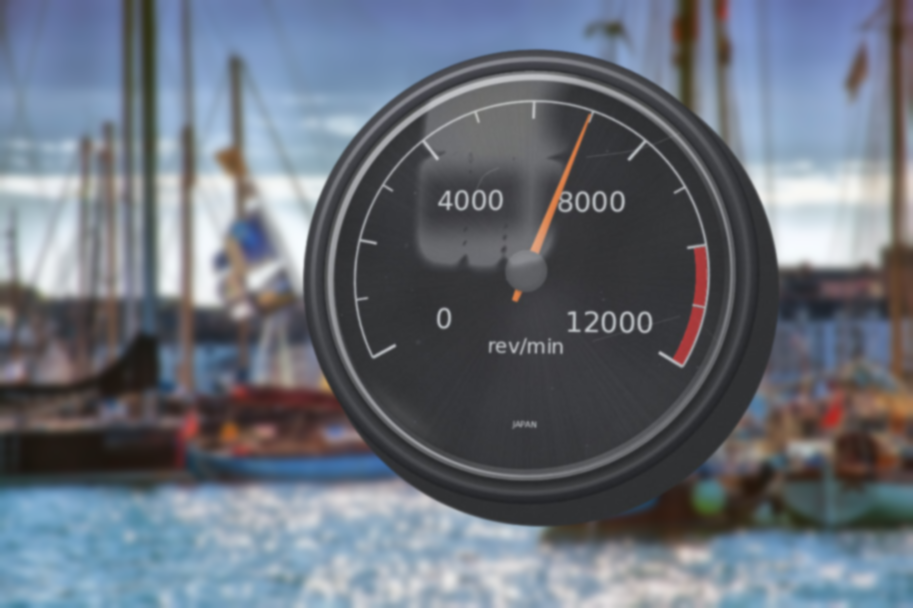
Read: {"value": 7000, "unit": "rpm"}
